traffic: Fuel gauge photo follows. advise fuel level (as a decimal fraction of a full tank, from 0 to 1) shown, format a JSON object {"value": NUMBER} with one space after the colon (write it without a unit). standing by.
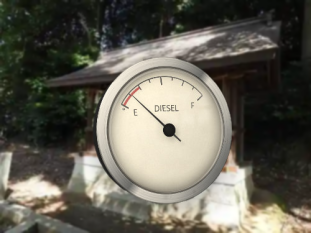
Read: {"value": 0.125}
